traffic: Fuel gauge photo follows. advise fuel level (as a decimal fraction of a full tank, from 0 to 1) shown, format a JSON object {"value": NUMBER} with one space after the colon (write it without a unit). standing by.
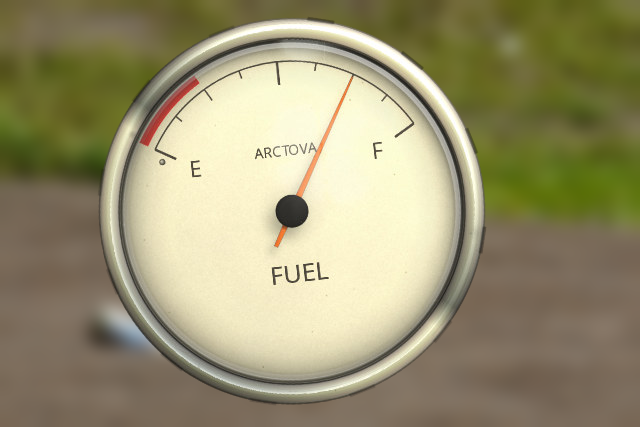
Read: {"value": 0.75}
